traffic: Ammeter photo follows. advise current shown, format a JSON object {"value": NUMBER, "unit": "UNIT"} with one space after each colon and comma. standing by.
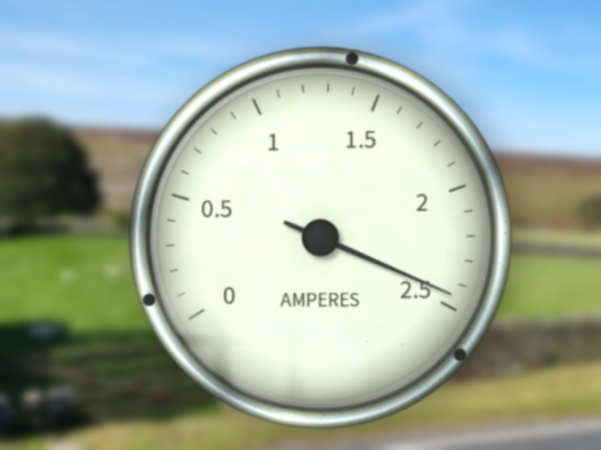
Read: {"value": 2.45, "unit": "A"}
